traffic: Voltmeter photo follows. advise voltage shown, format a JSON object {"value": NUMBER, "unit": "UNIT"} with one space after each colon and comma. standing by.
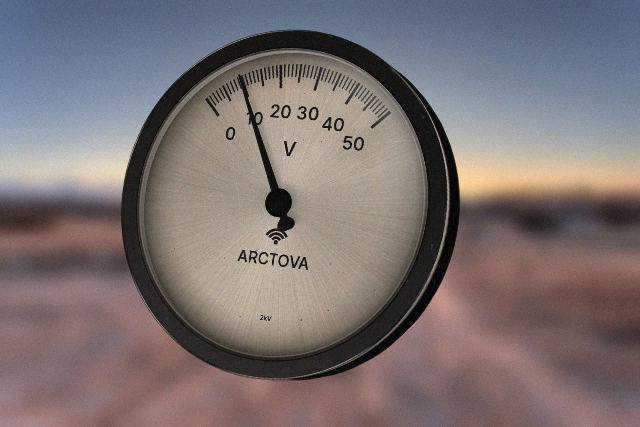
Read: {"value": 10, "unit": "V"}
